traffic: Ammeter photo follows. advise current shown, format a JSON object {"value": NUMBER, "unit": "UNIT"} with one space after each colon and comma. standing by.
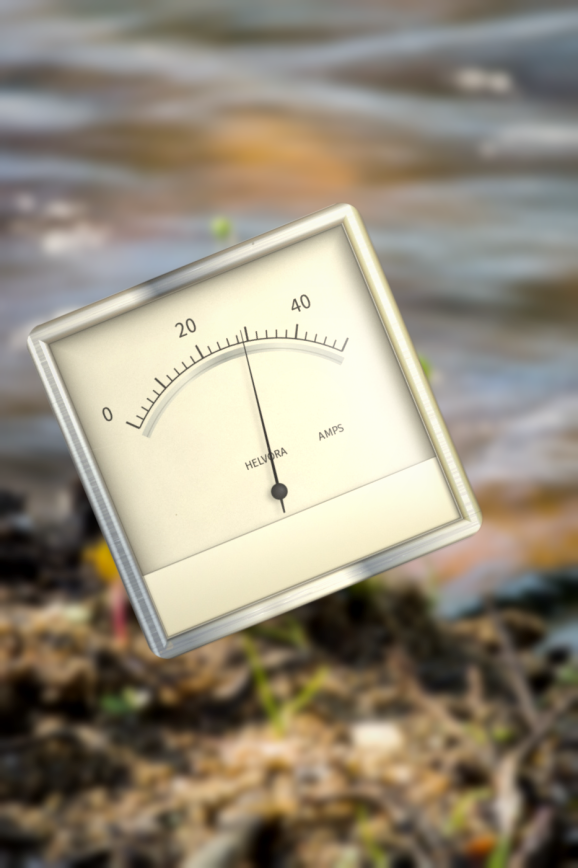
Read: {"value": 29, "unit": "A"}
